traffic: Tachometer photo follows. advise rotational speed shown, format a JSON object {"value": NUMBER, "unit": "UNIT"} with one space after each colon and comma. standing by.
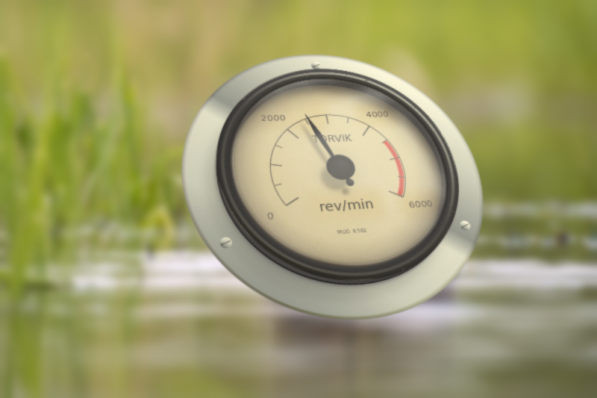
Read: {"value": 2500, "unit": "rpm"}
